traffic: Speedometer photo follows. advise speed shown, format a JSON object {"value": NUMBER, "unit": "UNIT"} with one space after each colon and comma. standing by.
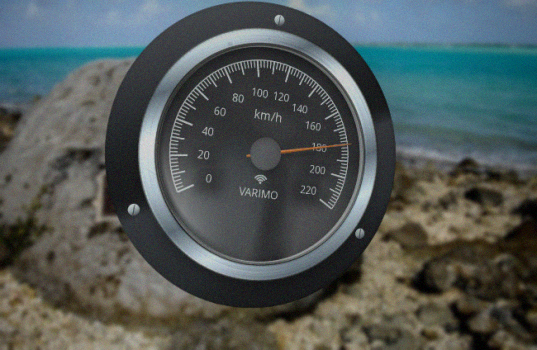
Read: {"value": 180, "unit": "km/h"}
